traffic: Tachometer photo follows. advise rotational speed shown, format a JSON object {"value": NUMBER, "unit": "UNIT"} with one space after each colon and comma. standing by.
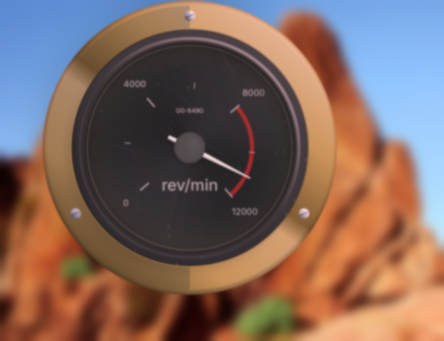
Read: {"value": 11000, "unit": "rpm"}
